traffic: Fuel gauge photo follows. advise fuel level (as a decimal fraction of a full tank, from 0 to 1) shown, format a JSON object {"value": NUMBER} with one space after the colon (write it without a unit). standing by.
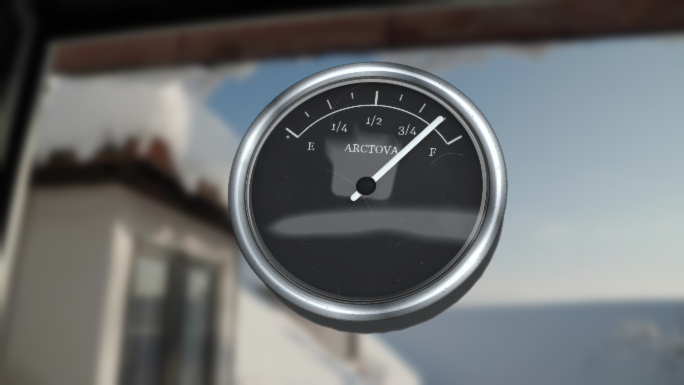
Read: {"value": 0.875}
